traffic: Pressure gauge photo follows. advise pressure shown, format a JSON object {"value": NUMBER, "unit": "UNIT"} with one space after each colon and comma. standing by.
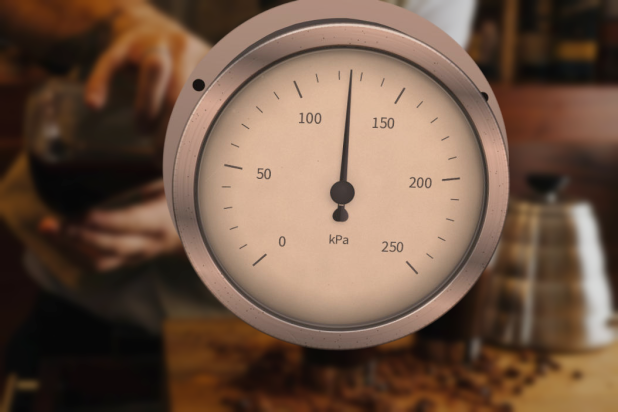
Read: {"value": 125, "unit": "kPa"}
